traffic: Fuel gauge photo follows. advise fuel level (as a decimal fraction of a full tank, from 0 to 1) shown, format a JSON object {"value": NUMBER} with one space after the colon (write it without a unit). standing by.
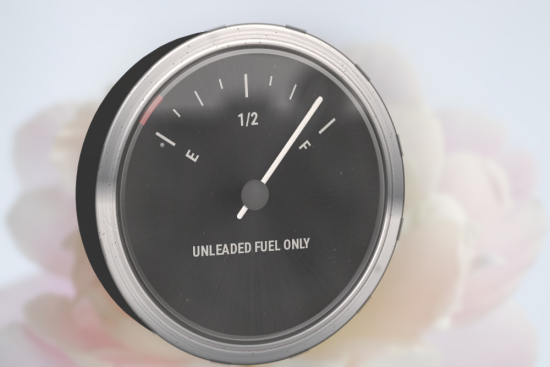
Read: {"value": 0.875}
